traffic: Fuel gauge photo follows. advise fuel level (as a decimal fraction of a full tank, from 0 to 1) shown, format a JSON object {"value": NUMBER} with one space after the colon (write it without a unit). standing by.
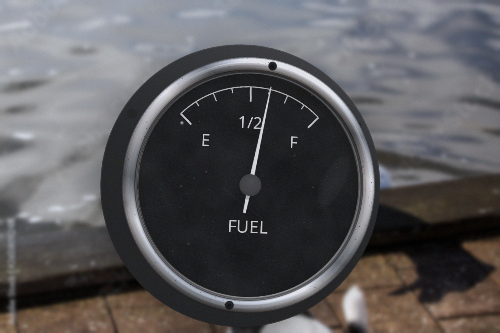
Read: {"value": 0.625}
